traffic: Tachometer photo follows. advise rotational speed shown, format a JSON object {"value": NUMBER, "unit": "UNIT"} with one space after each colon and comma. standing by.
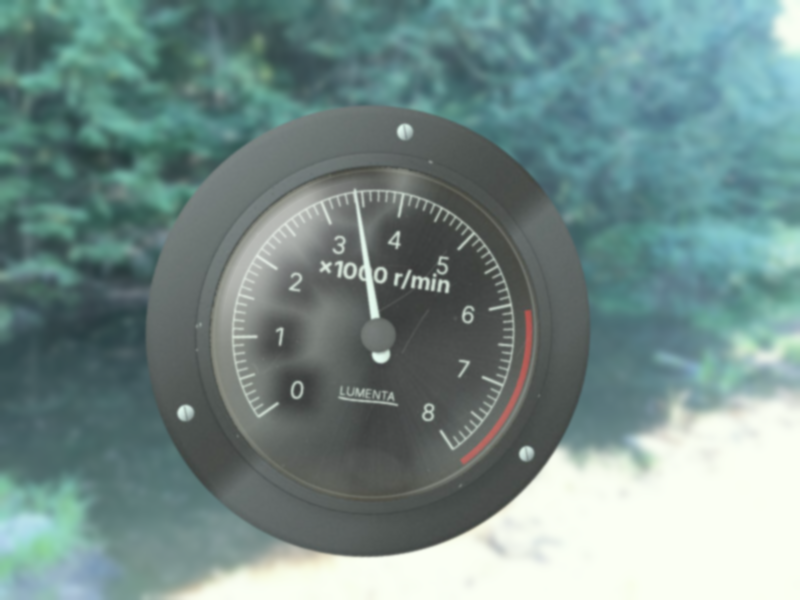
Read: {"value": 3400, "unit": "rpm"}
